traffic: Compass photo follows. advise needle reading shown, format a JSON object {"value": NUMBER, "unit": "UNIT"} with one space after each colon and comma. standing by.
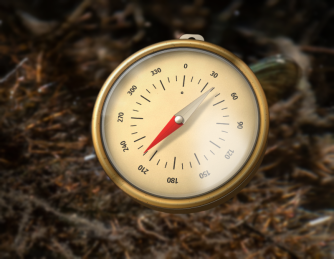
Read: {"value": 220, "unit": "°"}
